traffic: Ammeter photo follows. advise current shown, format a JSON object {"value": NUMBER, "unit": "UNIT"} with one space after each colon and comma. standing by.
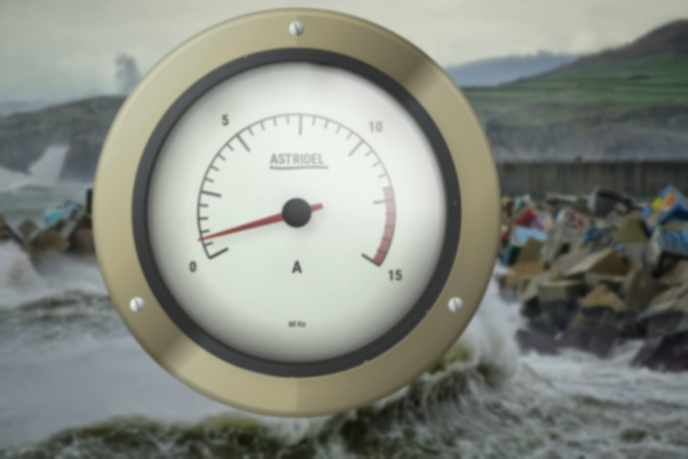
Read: {"value": 0.75, "unit": "A"}
